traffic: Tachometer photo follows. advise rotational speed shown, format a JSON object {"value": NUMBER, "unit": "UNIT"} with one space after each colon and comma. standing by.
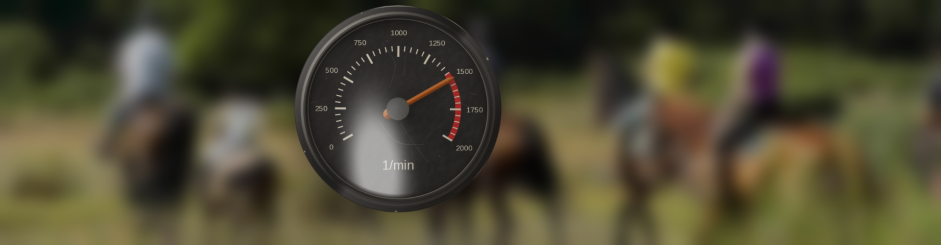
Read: {"value": 1500, "unit": "rpm"}
